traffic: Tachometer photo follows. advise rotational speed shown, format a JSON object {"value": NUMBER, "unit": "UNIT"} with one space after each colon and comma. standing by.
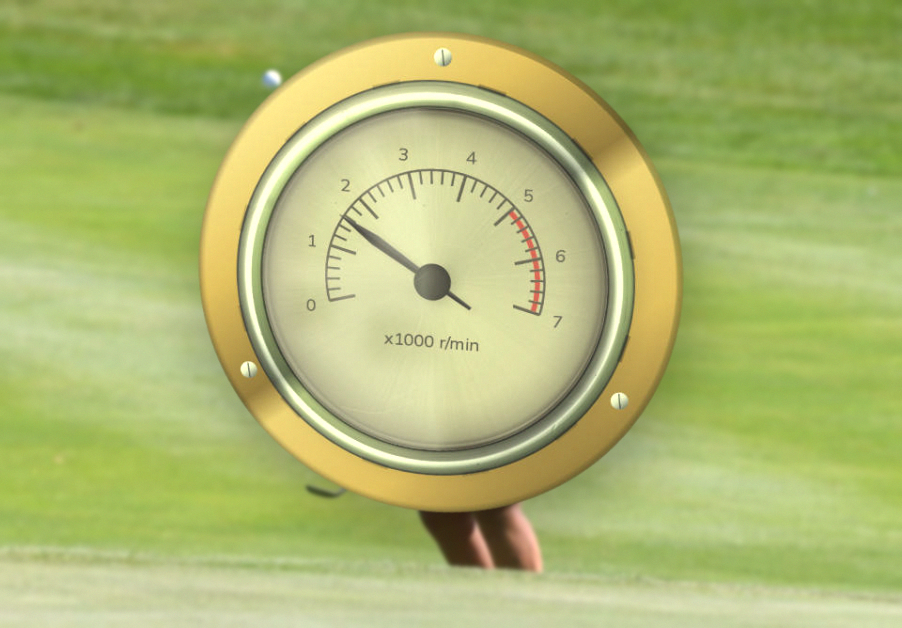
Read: {"value": 1600, "unit": "rpm"}
